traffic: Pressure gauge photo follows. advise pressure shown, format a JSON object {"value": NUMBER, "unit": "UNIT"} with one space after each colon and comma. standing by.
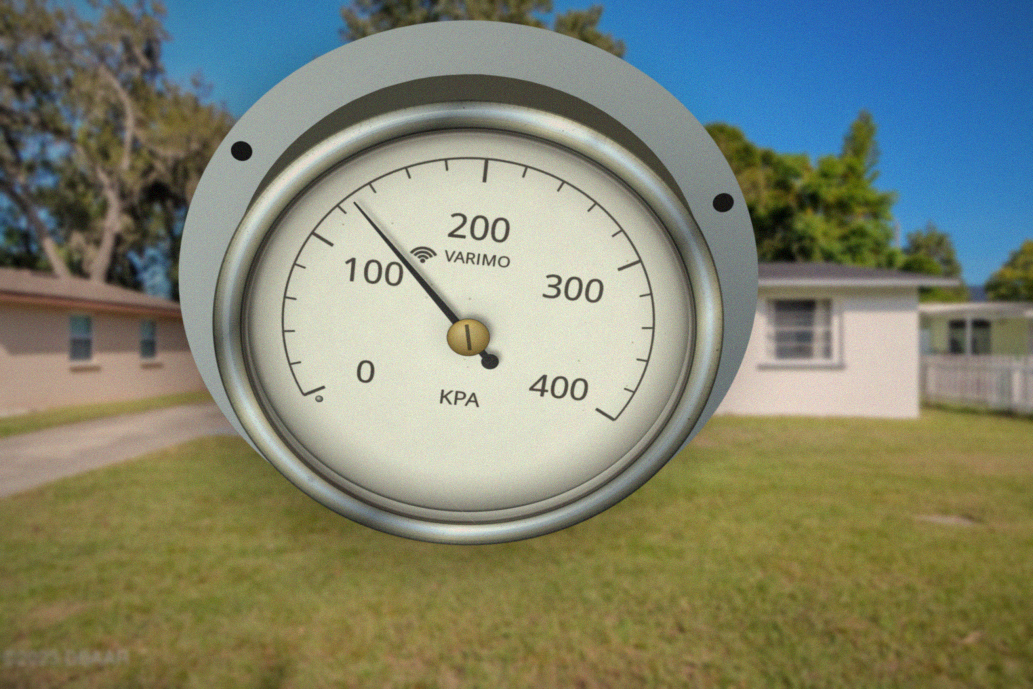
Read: {"value": 130, "unit": "kPa"}
